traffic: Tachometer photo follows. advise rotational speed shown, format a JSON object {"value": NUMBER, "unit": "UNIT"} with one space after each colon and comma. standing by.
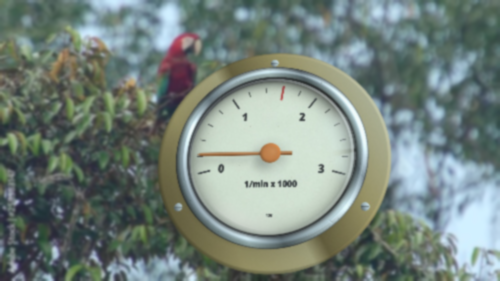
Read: {"value": 200, "unit": "rpm"}
